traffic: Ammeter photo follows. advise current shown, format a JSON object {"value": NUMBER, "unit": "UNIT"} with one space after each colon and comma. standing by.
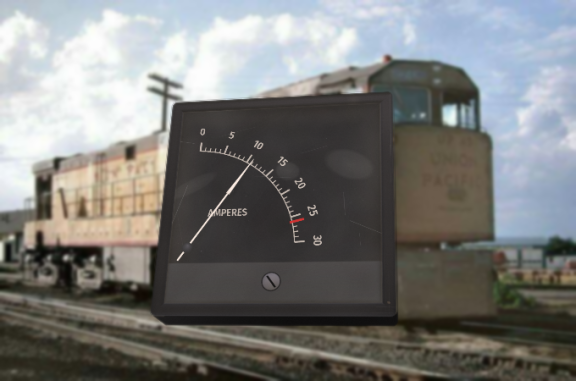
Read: {"value": 11, "unit": "A"}
